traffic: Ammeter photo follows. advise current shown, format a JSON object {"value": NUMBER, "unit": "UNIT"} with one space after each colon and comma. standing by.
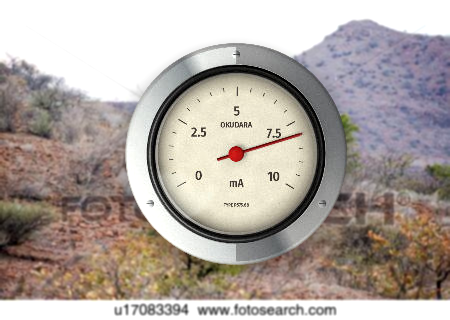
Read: {"value": 8, "unit": "mA"}
